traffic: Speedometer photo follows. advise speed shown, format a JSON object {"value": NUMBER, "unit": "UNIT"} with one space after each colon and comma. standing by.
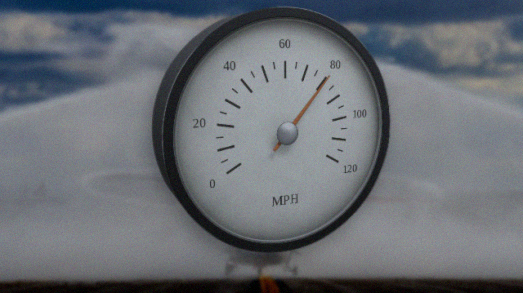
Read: {"value": 80, "unit": "mph"}
